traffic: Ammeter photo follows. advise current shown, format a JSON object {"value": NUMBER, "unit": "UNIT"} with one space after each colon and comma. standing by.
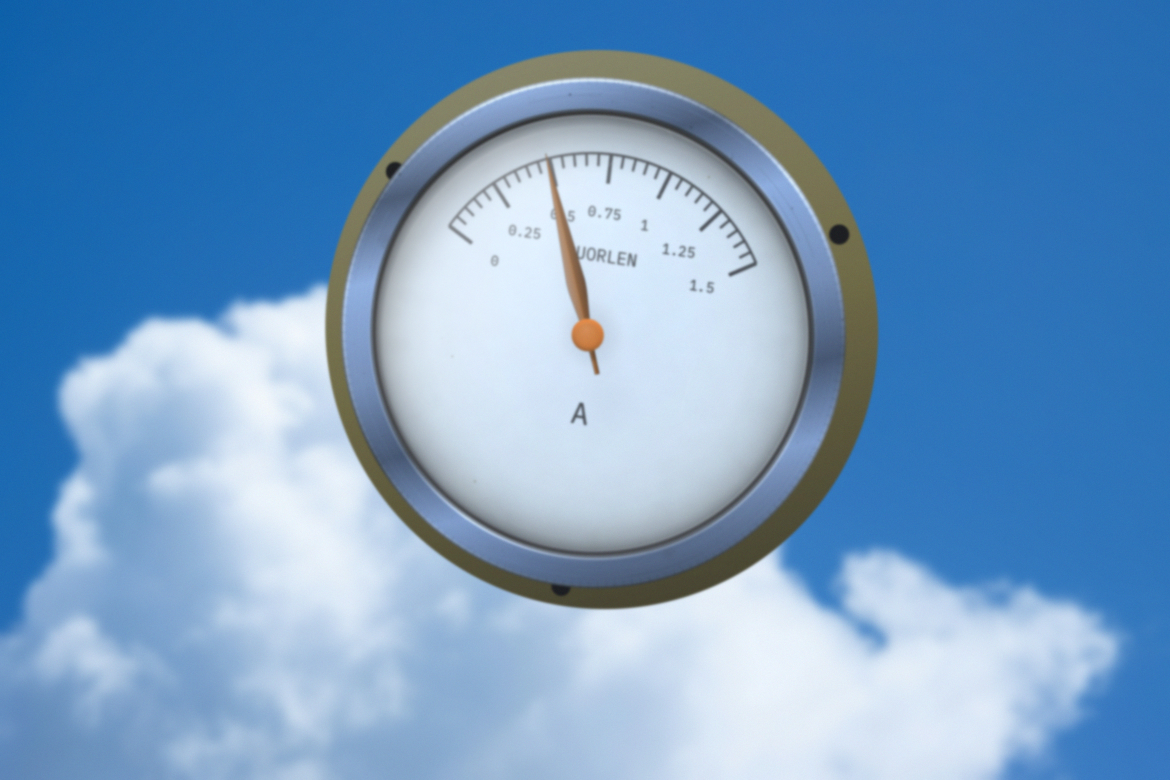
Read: {"value": 0.5, "unit": "A"}
